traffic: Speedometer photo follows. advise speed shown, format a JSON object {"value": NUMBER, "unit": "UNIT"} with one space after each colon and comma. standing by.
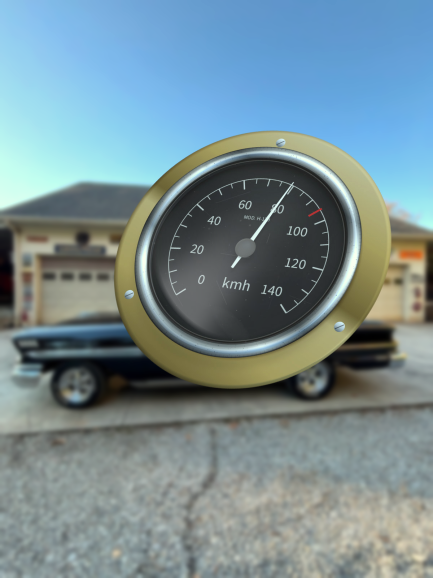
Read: {"value": 80, "unit": "km/h"}
